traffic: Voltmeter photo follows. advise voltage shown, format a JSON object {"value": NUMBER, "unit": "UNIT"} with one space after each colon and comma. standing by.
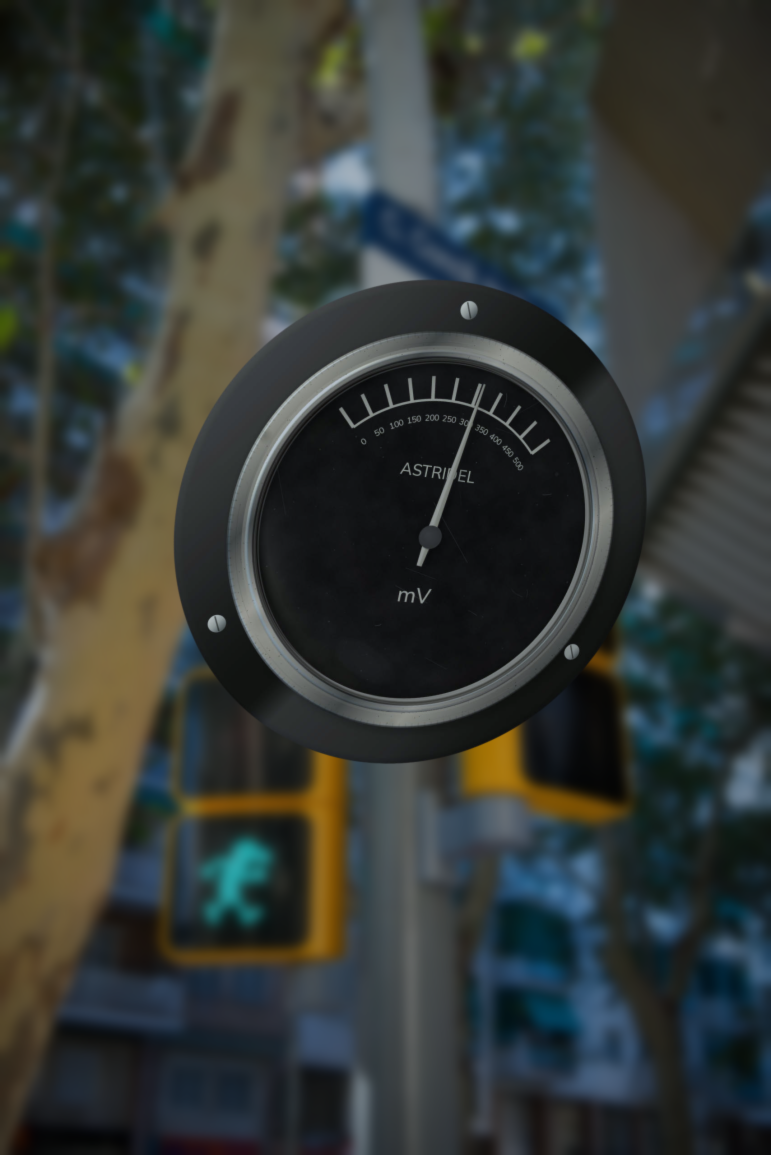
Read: {"value": 300, "unit": "mV"}
